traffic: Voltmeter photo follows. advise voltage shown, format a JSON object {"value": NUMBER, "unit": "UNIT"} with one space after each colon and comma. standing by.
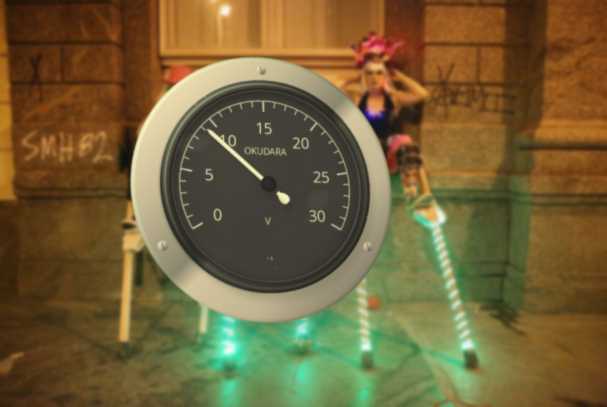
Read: {"value": 9, "unit": "V"}
